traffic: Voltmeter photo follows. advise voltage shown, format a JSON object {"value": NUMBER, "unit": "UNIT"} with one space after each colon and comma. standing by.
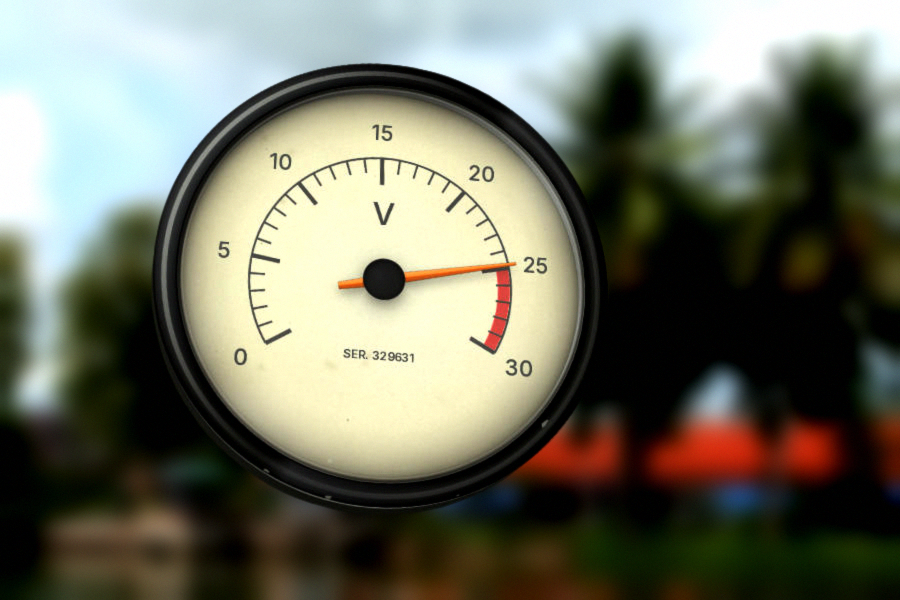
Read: {"value": 25, "unit": "V"}
